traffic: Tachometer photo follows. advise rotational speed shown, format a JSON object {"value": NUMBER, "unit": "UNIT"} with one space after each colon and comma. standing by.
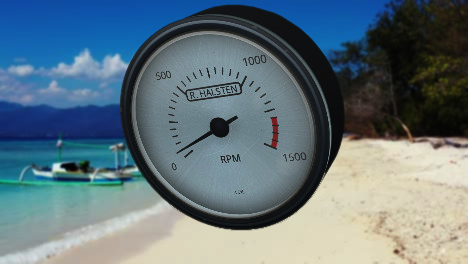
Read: {"value": 50, "unit": "rpm"}
